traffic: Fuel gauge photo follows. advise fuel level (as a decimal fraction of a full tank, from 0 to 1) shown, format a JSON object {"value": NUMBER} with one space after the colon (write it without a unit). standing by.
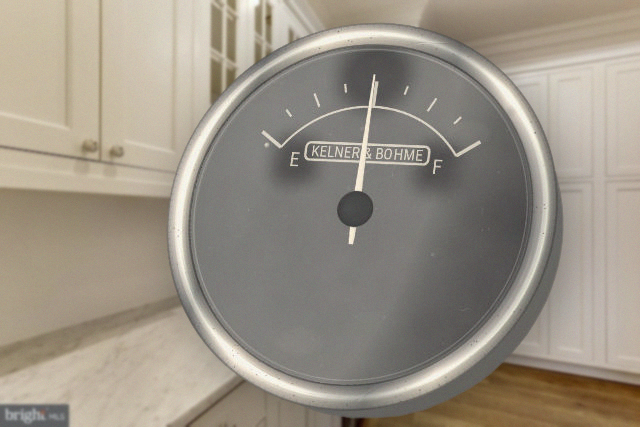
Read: {"value": 0.5}
